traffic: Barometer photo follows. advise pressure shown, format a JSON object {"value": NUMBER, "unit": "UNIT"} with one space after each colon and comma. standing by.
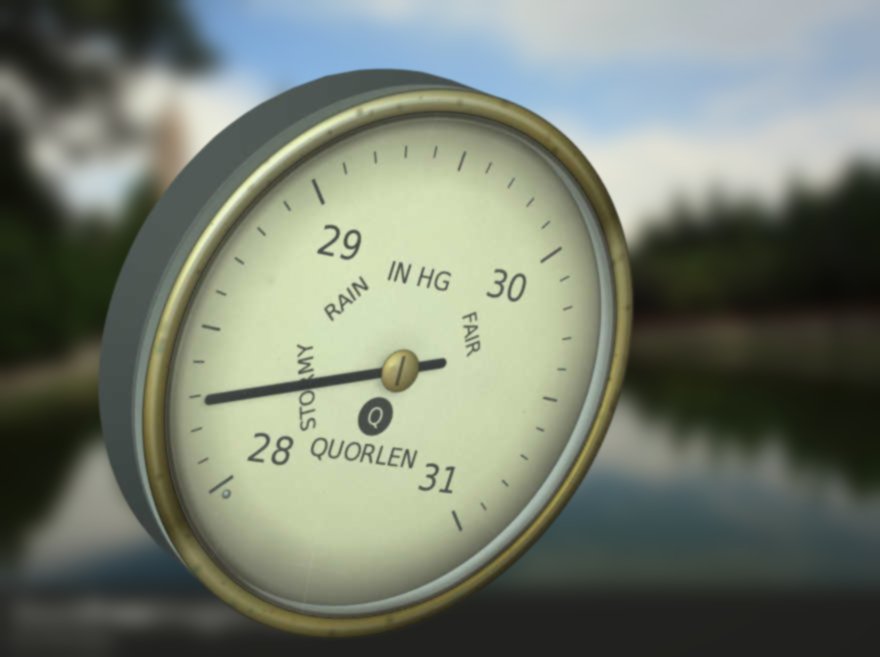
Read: {"value": 28.3, "unit": "inHg"}
